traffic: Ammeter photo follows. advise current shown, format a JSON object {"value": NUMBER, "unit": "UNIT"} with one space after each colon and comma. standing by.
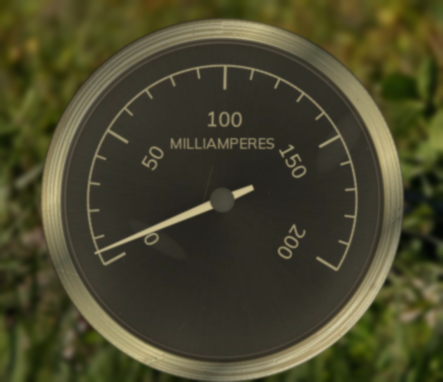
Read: {"value": 5, "unit": "mA"}
